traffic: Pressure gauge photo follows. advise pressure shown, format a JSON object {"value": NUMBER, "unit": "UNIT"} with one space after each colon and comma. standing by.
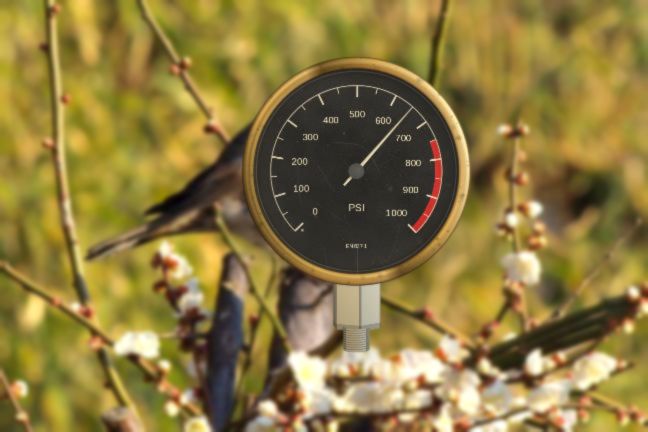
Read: {"value": 650, "unit": "psi"}
